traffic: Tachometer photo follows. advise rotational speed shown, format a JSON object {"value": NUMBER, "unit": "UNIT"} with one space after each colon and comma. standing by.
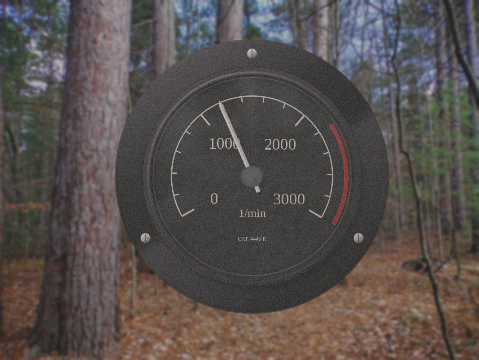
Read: {"value": 1200, "unit": "rpm"}
